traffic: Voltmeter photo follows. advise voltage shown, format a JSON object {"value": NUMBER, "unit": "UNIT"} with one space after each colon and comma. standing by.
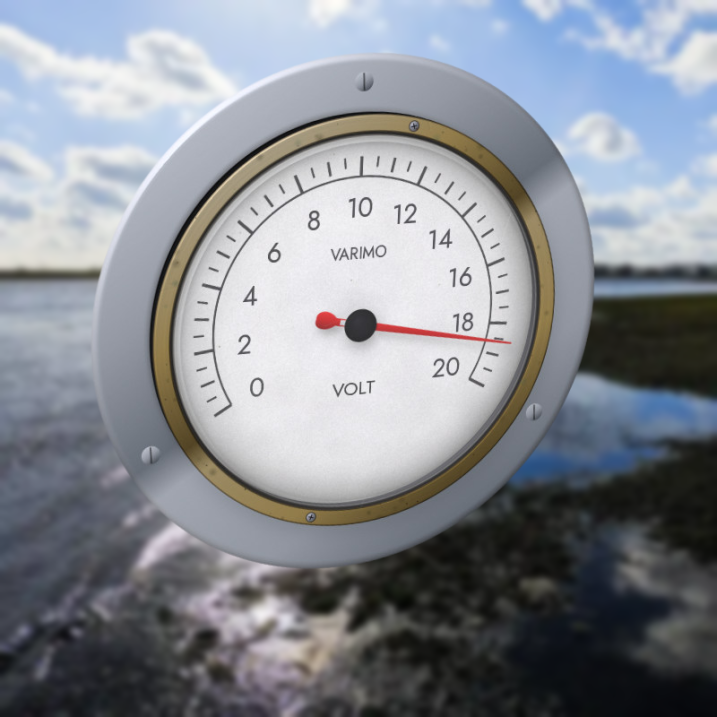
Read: {"value": 18.5, "unit": "V"}
